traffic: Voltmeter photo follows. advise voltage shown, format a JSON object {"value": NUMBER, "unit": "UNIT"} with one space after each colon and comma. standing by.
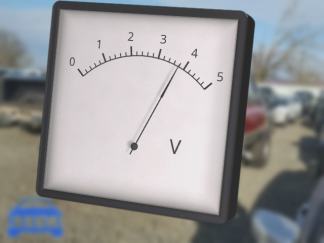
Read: {"value": 3.8, "unit": "V"}
